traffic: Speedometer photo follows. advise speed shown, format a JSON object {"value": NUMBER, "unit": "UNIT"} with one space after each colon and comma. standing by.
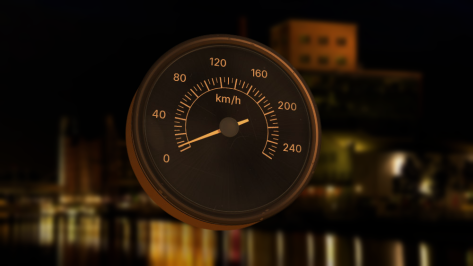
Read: {"value": 5, "unit": "km/h"}
